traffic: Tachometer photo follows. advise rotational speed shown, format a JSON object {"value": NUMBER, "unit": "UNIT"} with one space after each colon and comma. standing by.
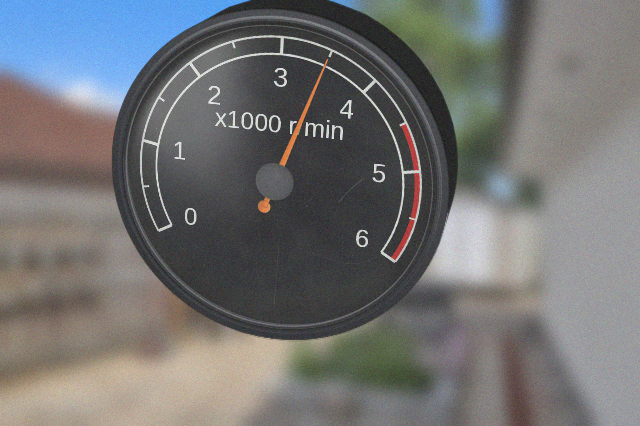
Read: {"value": 3500, "unit": "rpm"}
